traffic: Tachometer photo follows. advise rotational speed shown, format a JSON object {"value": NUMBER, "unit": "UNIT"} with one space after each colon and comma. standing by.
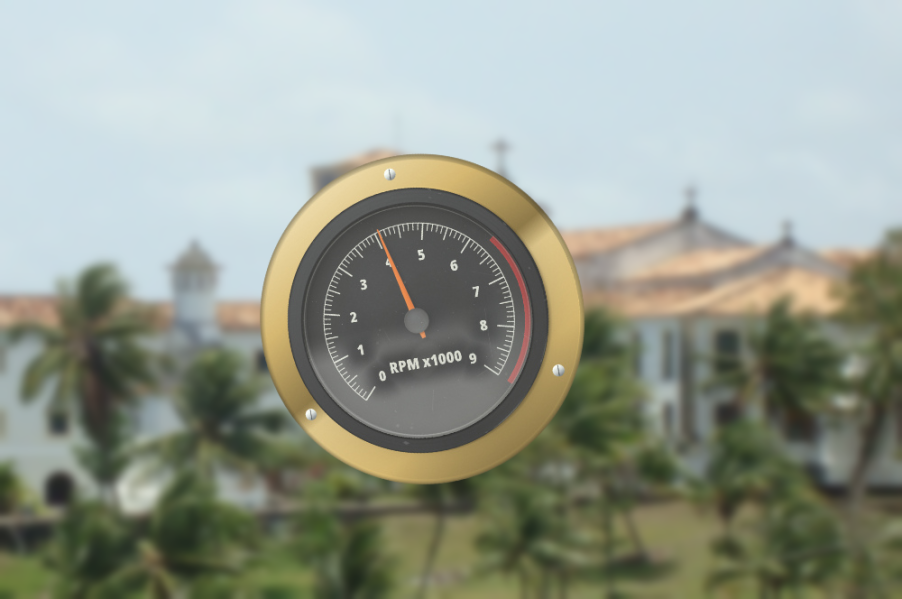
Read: {"value": 4100, "unit": "rpm"}
